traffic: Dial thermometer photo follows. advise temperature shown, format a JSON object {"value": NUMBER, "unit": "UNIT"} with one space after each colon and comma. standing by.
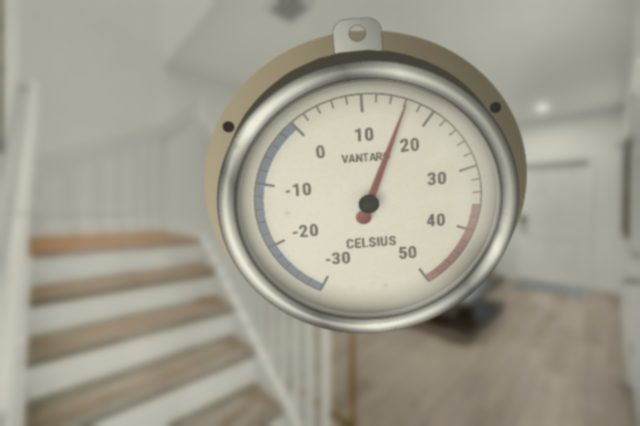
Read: {"value": 16, "unit": "°C"}
